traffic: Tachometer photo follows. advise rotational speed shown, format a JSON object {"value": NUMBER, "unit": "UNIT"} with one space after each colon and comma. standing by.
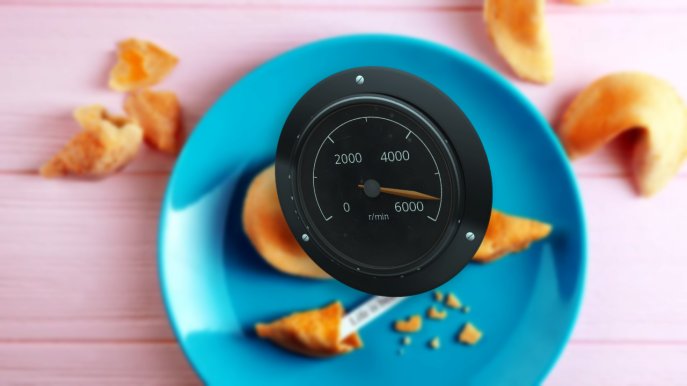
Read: {"value": 5500, "unit": "rpm"}
